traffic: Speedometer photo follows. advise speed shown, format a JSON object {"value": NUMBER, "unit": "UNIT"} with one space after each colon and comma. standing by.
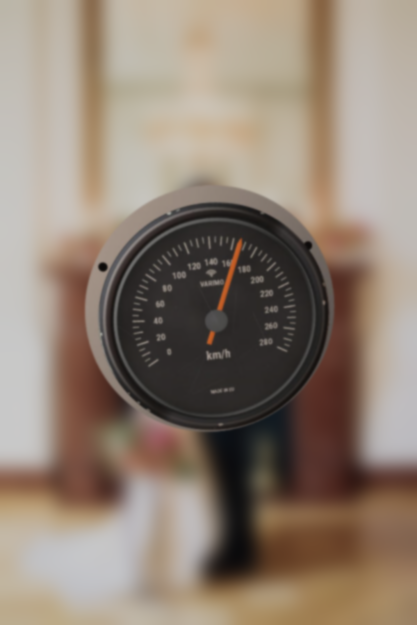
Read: {"value": 165, "unit": "km/h"}
